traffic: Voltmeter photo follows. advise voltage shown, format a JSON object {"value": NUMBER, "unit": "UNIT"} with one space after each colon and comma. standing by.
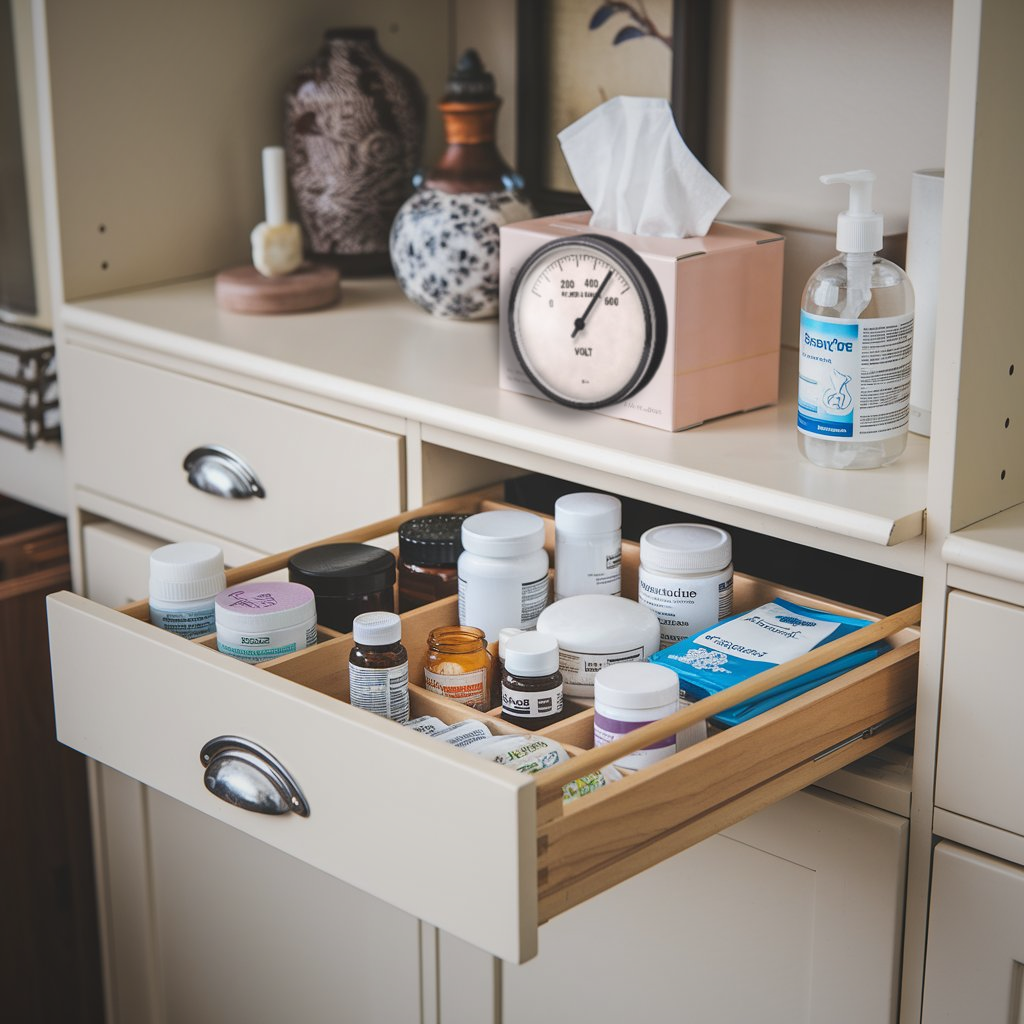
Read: {"value": 500, "unit": "V"}
